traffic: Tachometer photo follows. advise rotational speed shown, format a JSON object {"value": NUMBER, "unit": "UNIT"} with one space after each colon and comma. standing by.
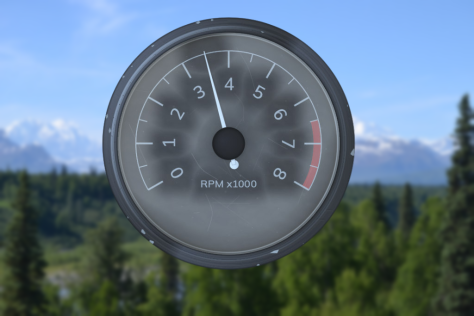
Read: {"value": 3500, "unit": "rpm"}
